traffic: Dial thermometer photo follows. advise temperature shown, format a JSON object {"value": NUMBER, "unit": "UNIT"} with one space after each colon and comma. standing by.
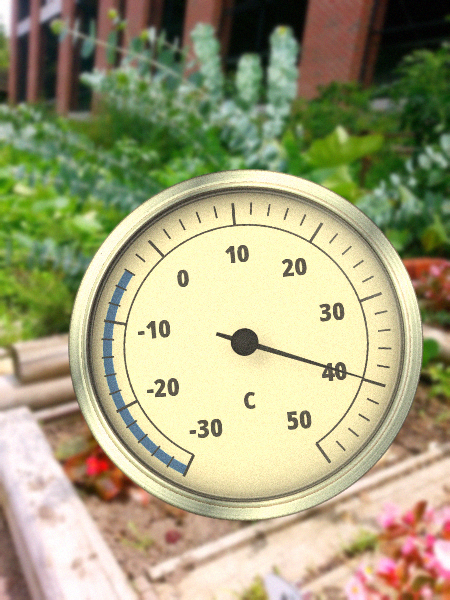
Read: {"value": 40, "unit": "°C"}
